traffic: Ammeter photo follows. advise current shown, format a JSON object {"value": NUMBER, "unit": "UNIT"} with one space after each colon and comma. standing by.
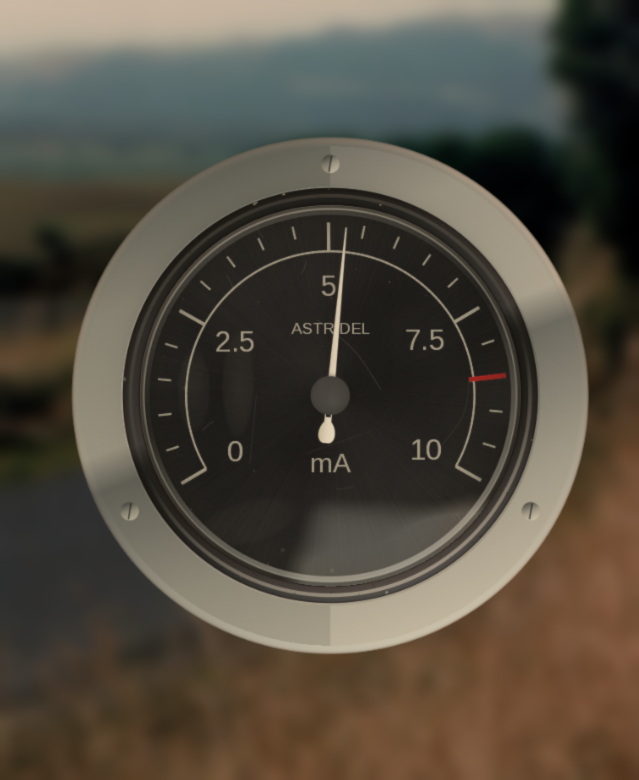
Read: {"value": 5.25, "unit": "mA"}
